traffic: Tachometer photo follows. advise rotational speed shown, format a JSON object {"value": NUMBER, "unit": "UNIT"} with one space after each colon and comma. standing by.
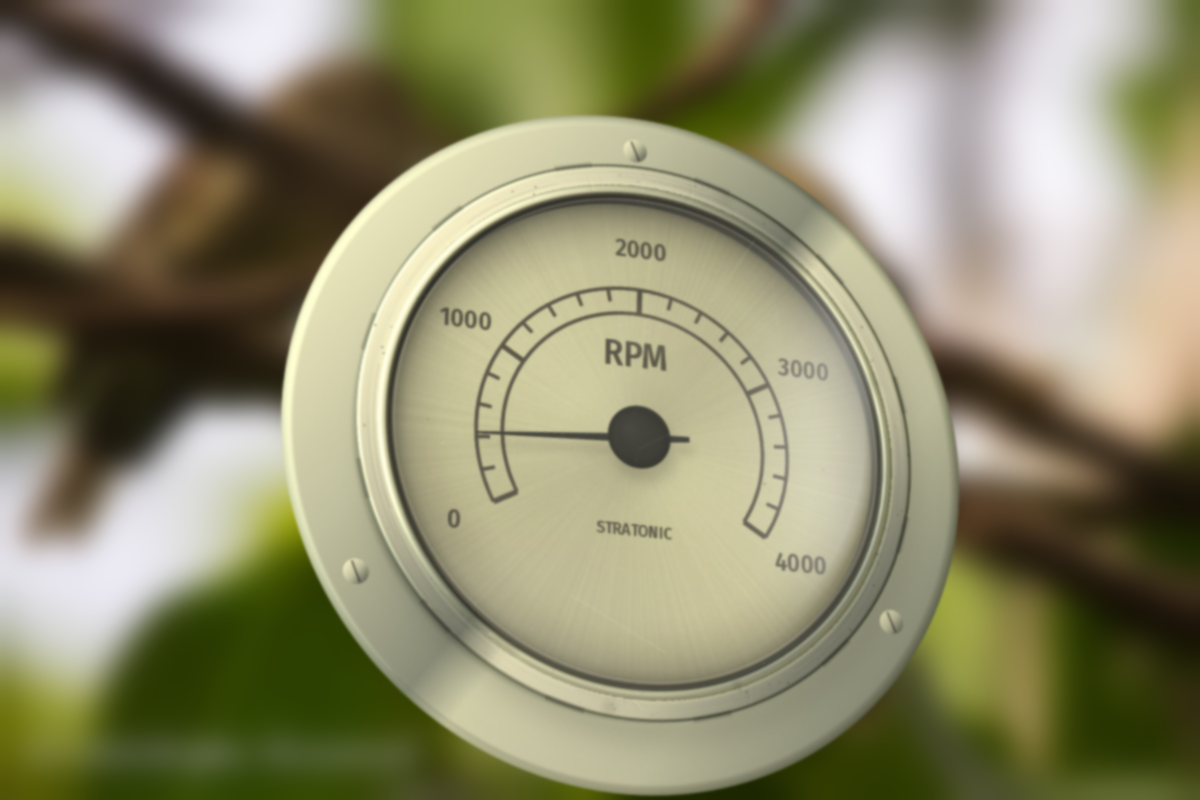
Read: {"value": 400, "unit": "rpm"}
